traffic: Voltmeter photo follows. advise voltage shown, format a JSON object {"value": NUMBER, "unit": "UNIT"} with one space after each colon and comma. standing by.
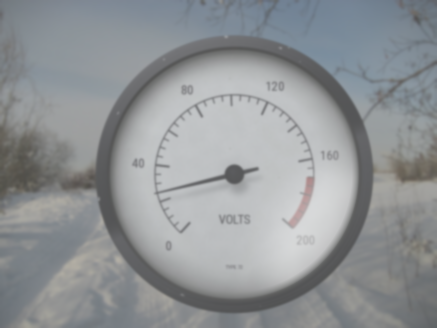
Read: {"value": 25, "unit": "V"}
